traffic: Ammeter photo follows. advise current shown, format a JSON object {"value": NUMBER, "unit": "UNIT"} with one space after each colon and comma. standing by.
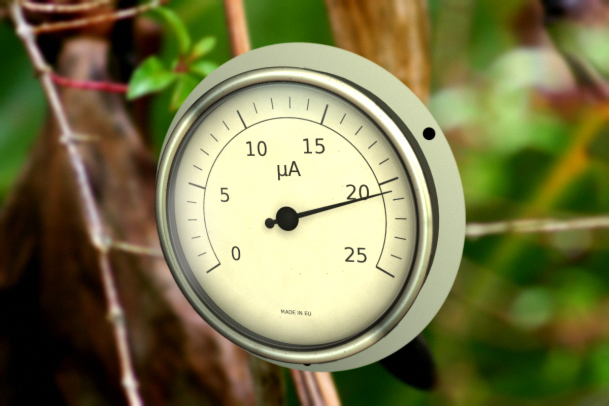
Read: {"value": 20.5, "unit": "µA"}
